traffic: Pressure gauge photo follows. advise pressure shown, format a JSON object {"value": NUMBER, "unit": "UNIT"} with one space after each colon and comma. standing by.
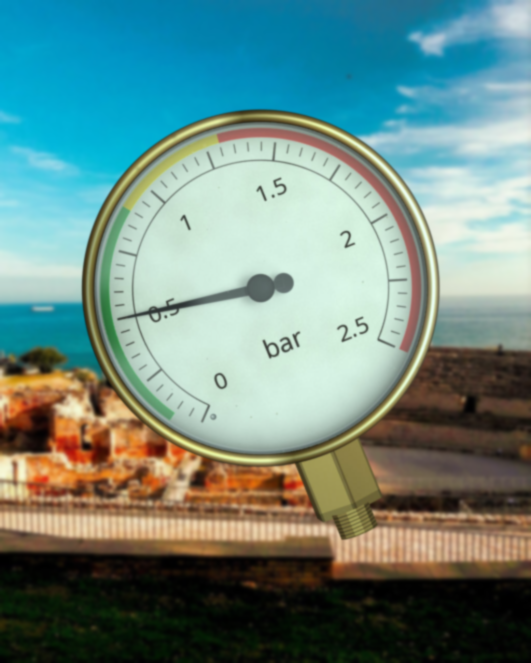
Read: {"value": 0.5, "unit": "bar"}
